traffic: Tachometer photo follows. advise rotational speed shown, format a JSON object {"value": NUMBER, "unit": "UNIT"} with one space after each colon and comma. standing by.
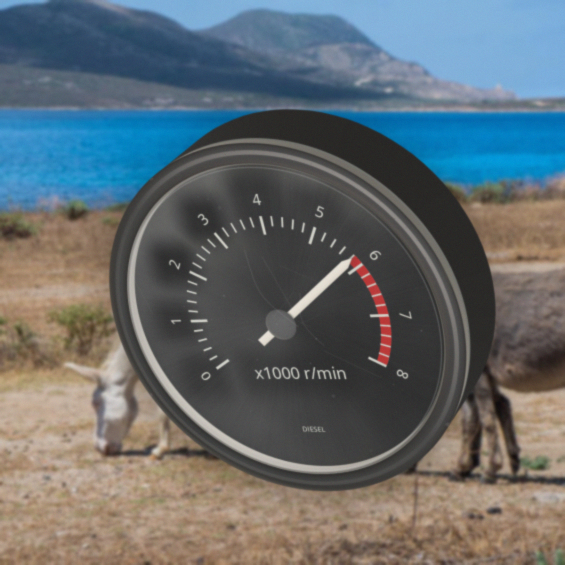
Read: {"value": 5800, "unit": "rpm"}
